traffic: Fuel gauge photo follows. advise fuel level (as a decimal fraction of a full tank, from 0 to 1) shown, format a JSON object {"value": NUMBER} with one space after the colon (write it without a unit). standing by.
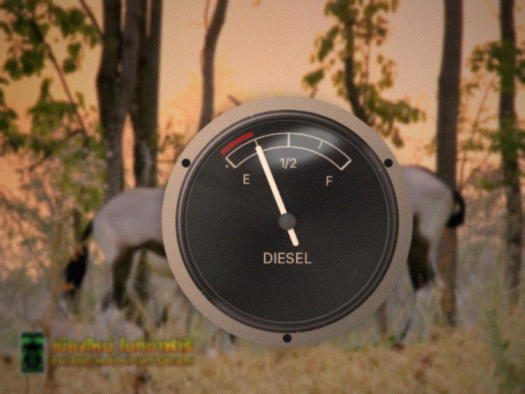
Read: {"value": 0.25}
